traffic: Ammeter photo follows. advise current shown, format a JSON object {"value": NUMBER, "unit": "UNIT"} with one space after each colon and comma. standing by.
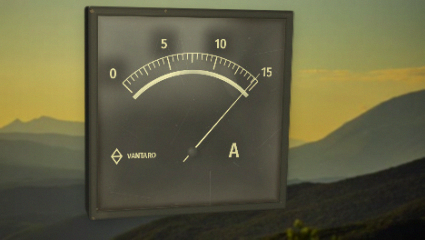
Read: {"value": 14.5, "unit": "A"}
